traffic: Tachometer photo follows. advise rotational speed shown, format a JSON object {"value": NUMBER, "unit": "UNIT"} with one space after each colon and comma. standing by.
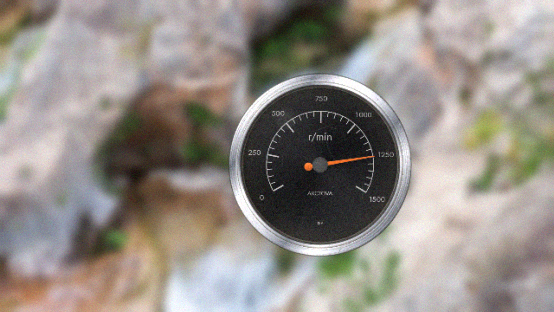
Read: {"value": 1250, "unit": "rpm"}
